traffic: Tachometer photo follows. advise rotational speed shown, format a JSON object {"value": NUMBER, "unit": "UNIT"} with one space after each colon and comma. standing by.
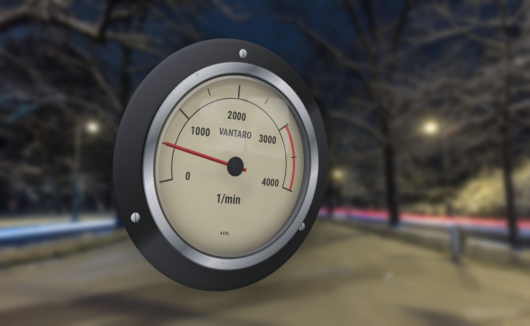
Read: {"value": 500, "unit": "rpm"}
